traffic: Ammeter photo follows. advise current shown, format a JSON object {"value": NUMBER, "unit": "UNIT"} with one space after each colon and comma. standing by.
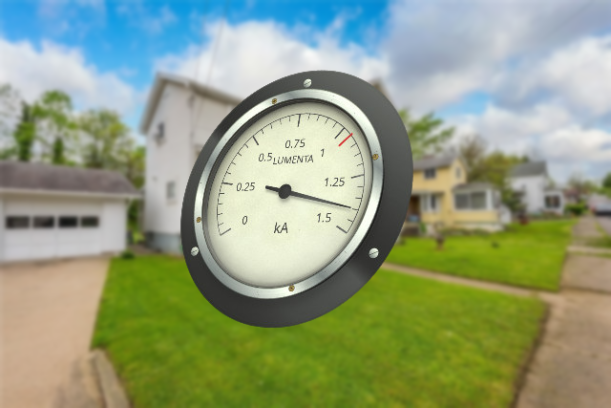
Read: {"value": 1.4, "unit": "kA"}
